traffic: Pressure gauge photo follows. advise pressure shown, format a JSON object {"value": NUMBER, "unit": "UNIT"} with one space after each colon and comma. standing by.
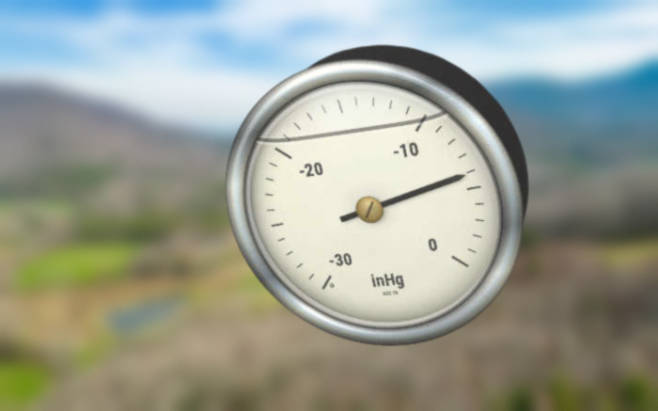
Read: {"value": -6, "unit": "inHg"}
